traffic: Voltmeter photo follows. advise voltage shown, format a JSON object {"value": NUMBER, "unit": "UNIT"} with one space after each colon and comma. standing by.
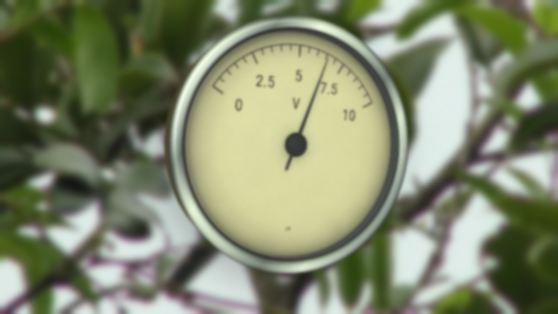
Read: {"value": 6.5, "unit": "V"}
